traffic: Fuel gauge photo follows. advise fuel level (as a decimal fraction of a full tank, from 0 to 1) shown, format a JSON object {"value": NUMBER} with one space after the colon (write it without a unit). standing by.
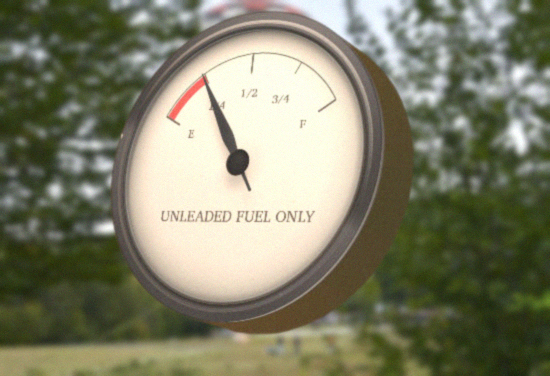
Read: {"value": 0.25}
